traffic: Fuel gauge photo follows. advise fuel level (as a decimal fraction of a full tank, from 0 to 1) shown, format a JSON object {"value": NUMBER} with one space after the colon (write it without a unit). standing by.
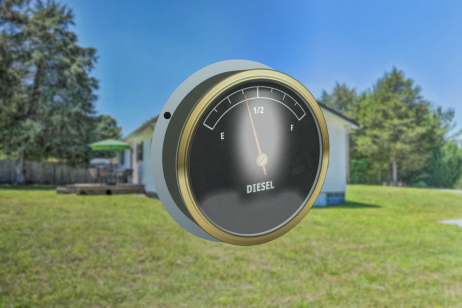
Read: {"value": 0.375}
